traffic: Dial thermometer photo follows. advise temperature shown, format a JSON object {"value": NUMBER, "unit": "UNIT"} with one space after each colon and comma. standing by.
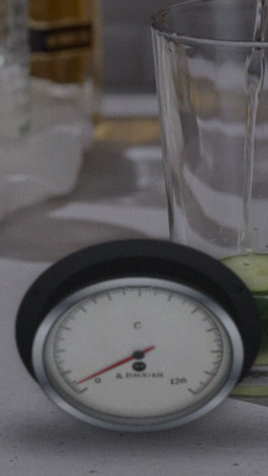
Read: {"value": 5, "unit": "°C"}
